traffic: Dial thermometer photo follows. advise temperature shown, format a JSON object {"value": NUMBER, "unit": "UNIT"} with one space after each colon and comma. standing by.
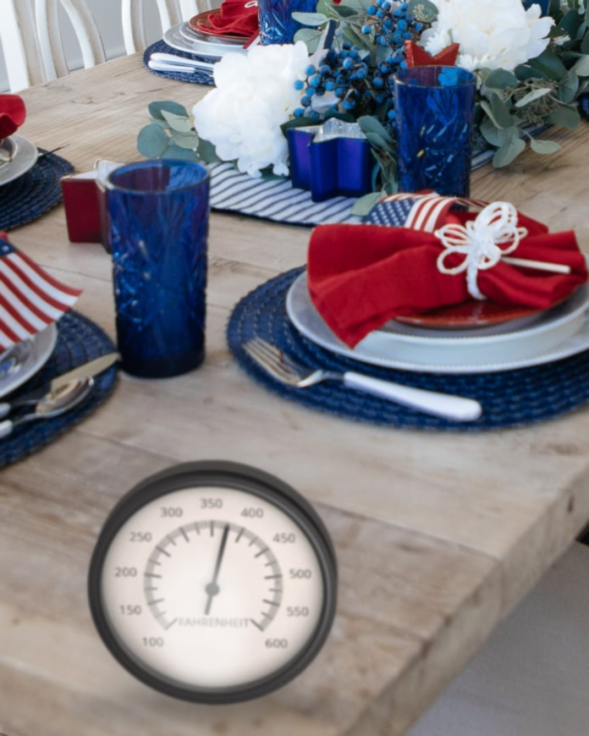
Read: {"value": 375, "unit": "°F"}
